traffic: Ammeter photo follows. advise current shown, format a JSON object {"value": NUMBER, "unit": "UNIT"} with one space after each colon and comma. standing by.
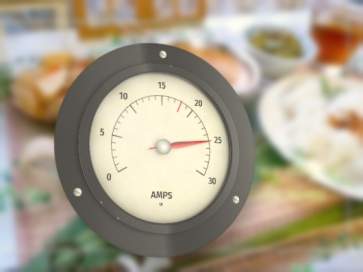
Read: {"value": 25, "unit": "A"}
